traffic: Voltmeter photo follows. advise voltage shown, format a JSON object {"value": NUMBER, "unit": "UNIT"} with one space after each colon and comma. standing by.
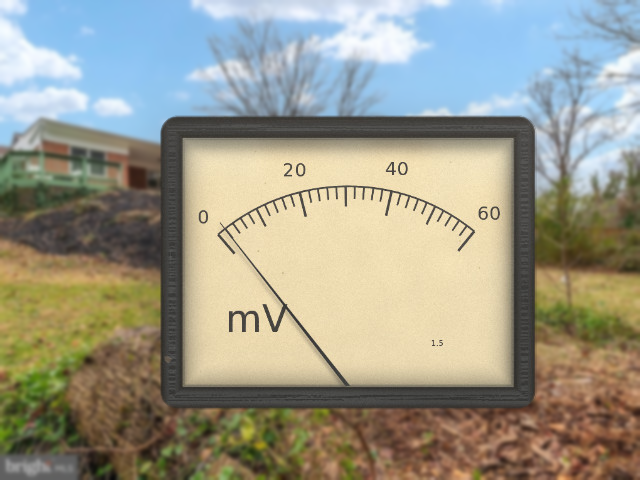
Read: {"value": 2, "unit": "mV"}
